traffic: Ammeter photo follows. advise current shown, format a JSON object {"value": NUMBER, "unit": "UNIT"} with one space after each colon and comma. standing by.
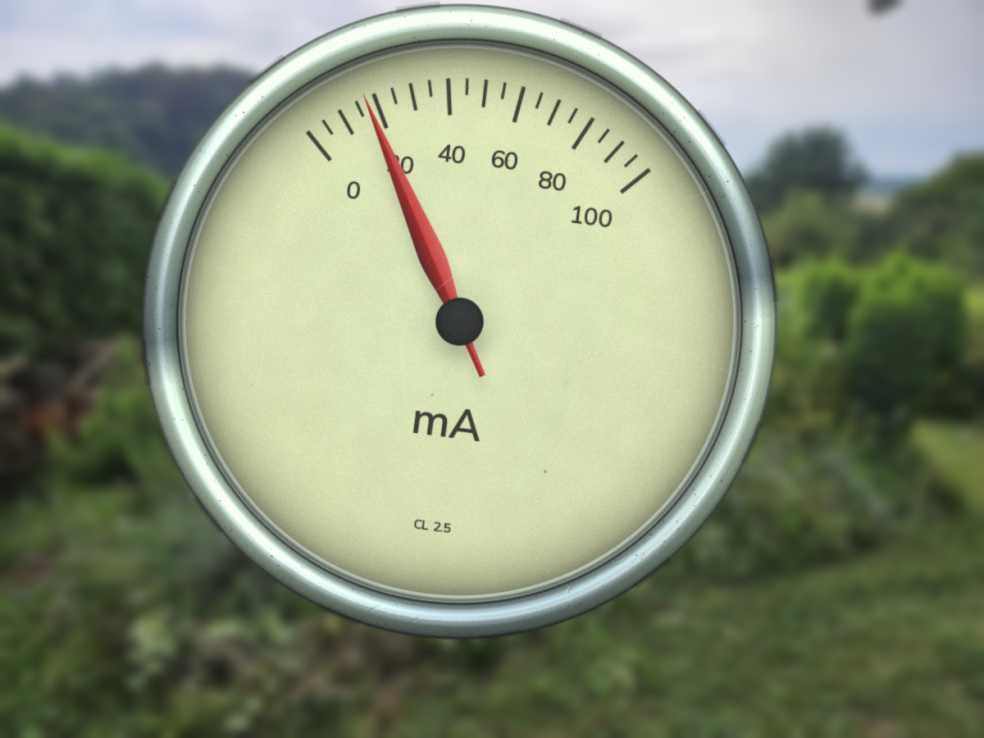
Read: {"value": 17.5, "unit": "mA"}
